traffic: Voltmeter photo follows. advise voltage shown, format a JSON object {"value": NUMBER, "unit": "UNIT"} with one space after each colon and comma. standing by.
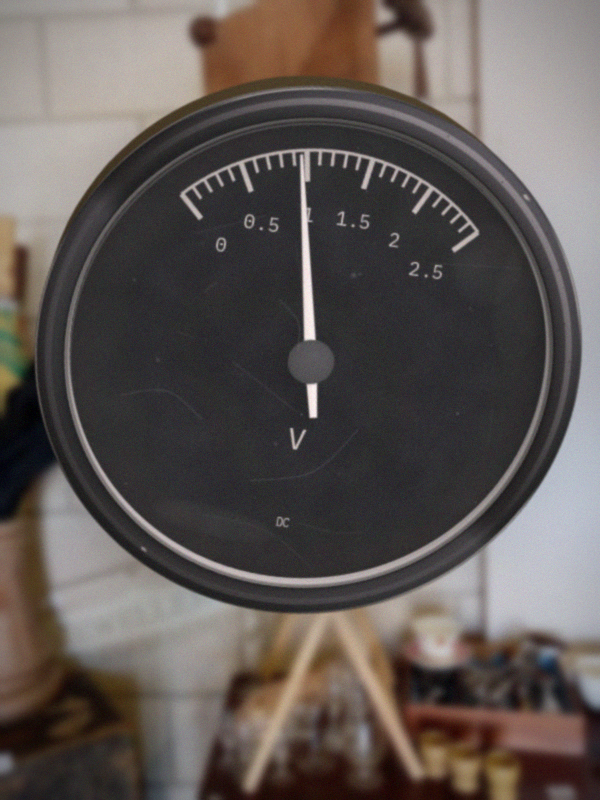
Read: {"value": 0.95, "unit": "V"}
